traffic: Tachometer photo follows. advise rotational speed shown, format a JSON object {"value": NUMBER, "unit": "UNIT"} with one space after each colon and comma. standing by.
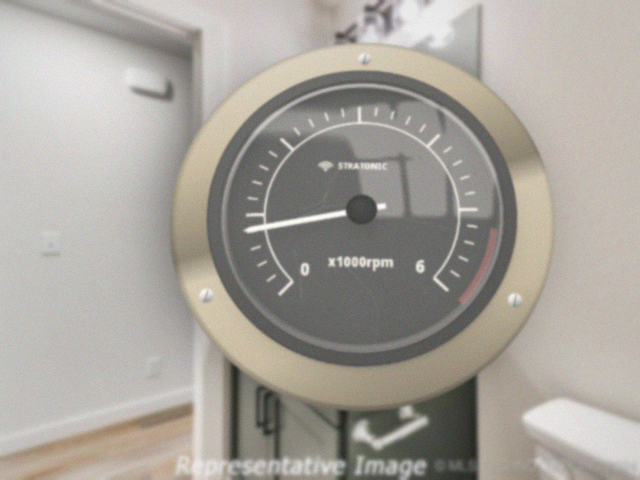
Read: {"value": 800, "unit": "rpm"}
